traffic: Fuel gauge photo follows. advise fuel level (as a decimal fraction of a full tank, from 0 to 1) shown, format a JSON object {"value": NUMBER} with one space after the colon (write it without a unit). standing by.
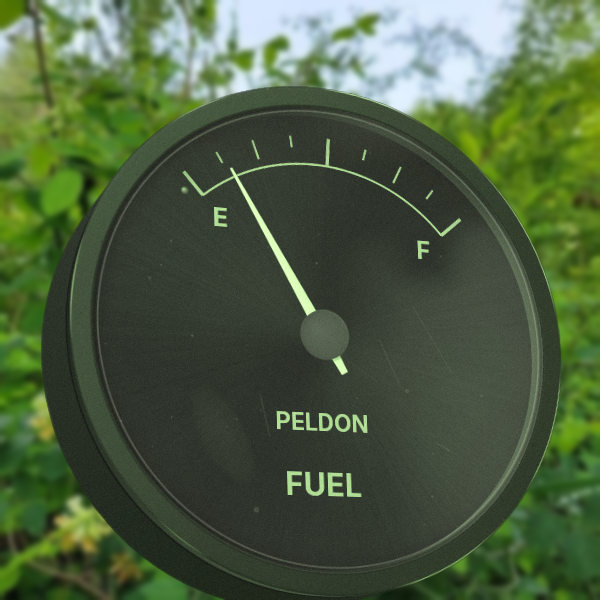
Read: {"value": 0.125}
